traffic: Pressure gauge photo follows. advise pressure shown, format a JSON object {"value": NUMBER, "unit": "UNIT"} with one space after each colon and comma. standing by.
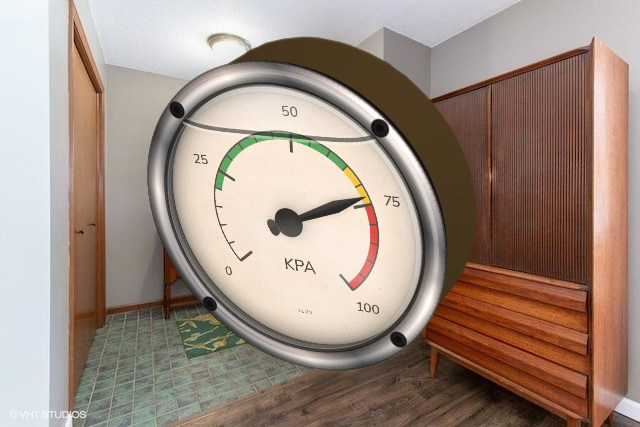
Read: {"value": 72.5, "unit": "kPa"}
